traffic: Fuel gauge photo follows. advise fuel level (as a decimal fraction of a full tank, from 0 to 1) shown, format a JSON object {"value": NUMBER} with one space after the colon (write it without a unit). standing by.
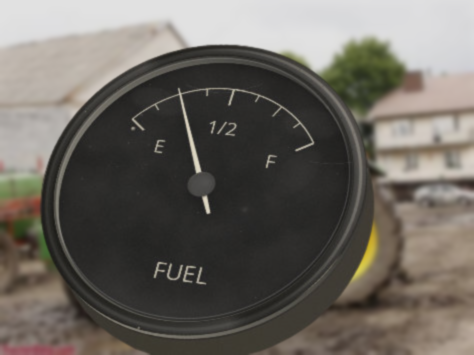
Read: {"value": 0.25}
